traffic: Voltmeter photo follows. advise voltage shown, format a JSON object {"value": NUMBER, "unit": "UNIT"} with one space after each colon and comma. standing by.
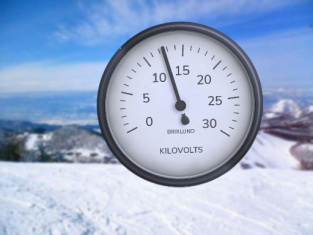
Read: {"value": 12.5, "unit": "kV"}
